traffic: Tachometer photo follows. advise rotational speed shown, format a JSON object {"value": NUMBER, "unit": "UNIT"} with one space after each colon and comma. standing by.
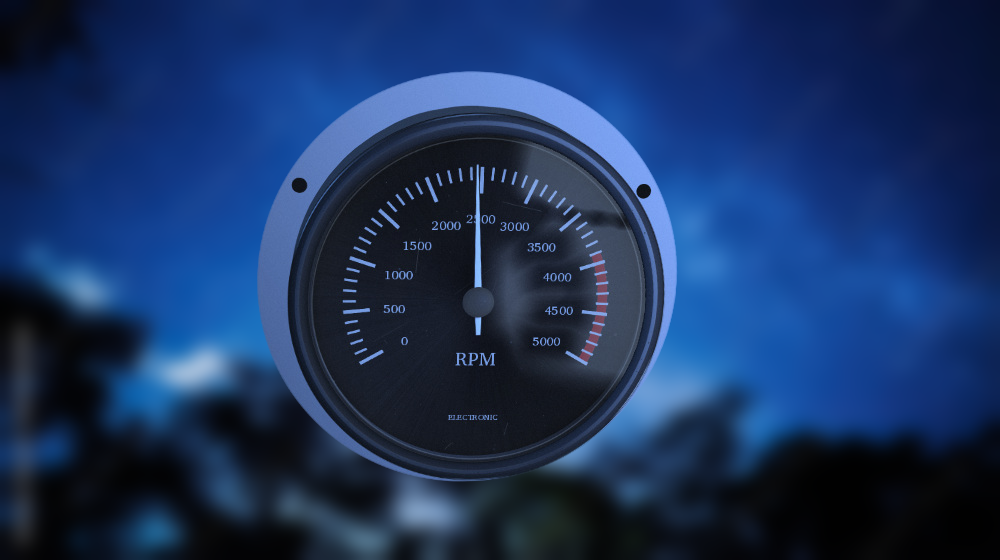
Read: {"value": 2450, "unit": "rpm"}
